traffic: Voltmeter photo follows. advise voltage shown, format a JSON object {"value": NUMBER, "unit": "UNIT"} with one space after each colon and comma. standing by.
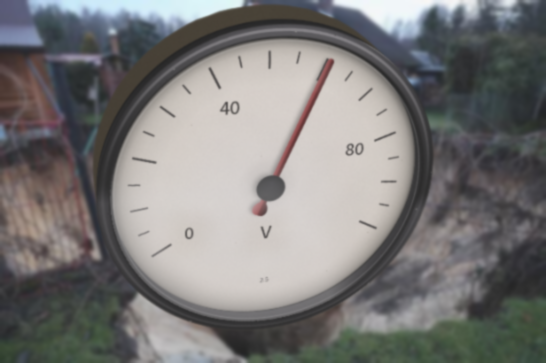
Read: {"value": 60, "unit": "V"}
